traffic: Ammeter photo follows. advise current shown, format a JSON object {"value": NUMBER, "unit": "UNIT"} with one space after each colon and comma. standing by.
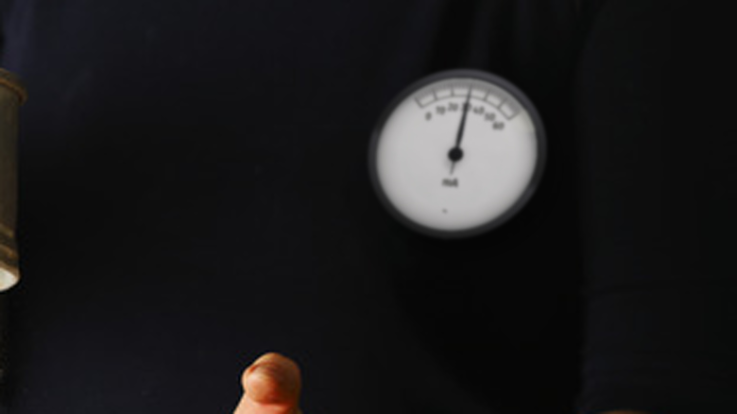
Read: {"value": 30, "unit": "mA"}
